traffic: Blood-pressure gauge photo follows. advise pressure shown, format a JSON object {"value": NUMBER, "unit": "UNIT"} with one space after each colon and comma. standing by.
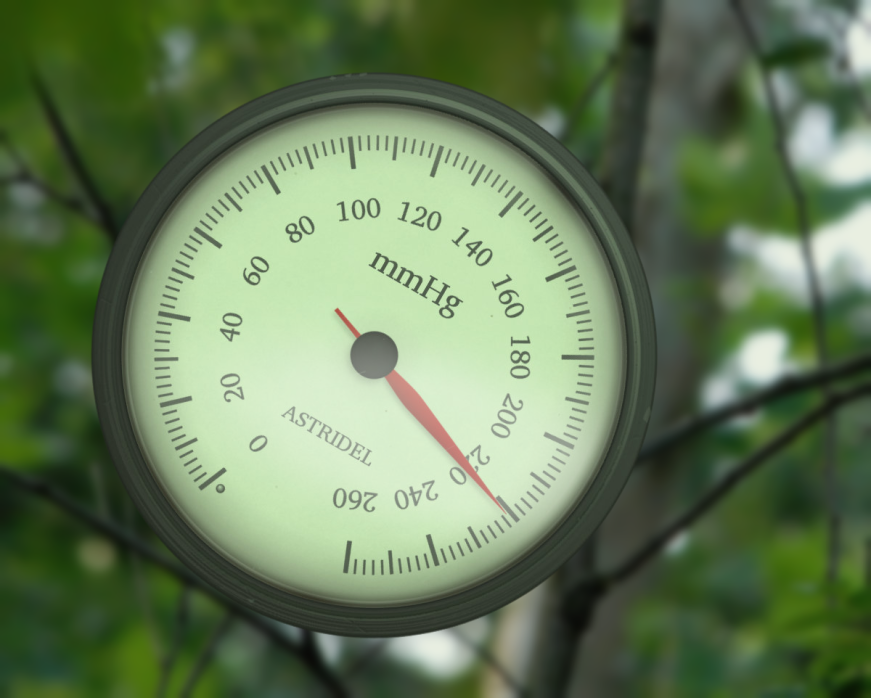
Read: {"value": 221, "unit": "mmHg"}
